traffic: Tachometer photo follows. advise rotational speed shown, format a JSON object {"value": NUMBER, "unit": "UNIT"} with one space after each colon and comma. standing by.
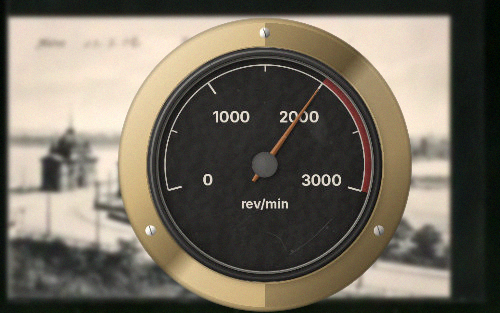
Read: {"value": 2000, "unit": "rpm"}
